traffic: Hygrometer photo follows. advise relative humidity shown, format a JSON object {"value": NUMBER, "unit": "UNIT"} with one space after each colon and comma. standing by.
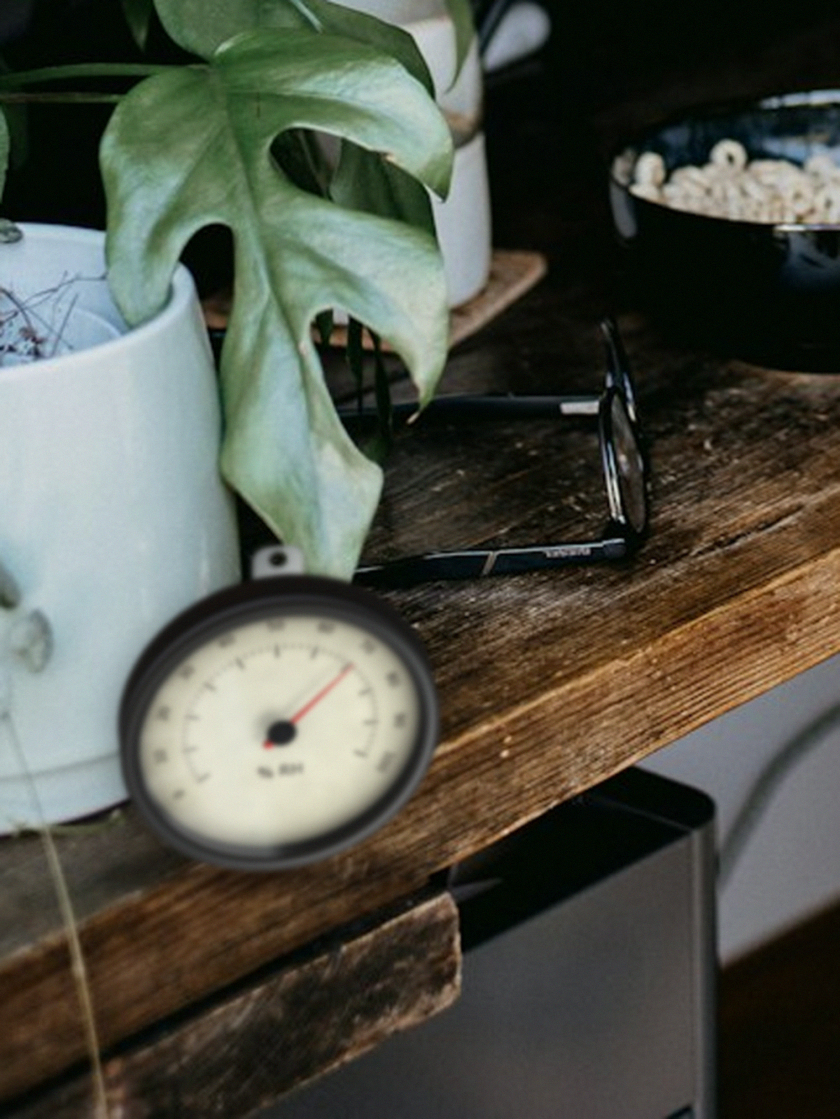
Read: {"value": 70, "unit": "%"}
